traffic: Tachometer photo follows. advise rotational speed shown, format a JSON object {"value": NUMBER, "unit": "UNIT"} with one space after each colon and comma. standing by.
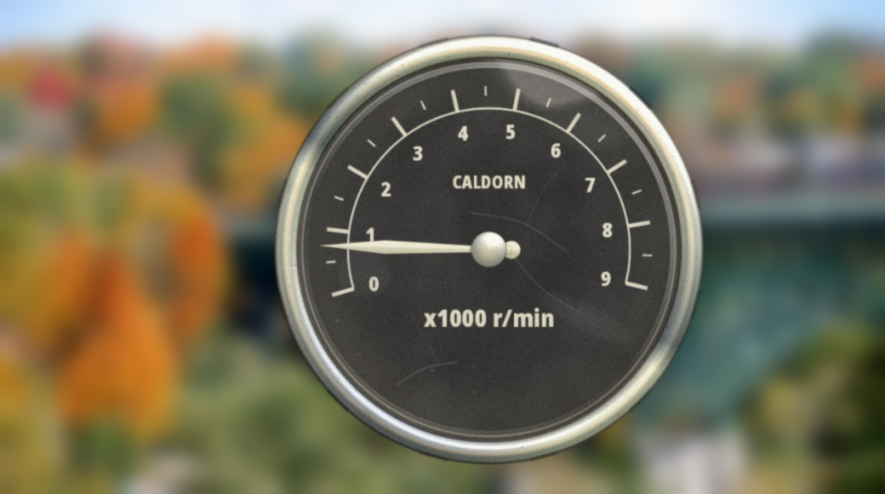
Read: {"value": 750, "unit": "rpm"}
